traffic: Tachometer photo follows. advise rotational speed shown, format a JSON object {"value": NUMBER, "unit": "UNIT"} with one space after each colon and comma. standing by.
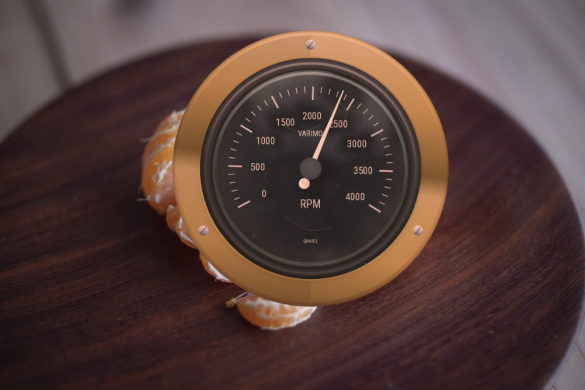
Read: {"value": 2350, "unit": "rpm"}
